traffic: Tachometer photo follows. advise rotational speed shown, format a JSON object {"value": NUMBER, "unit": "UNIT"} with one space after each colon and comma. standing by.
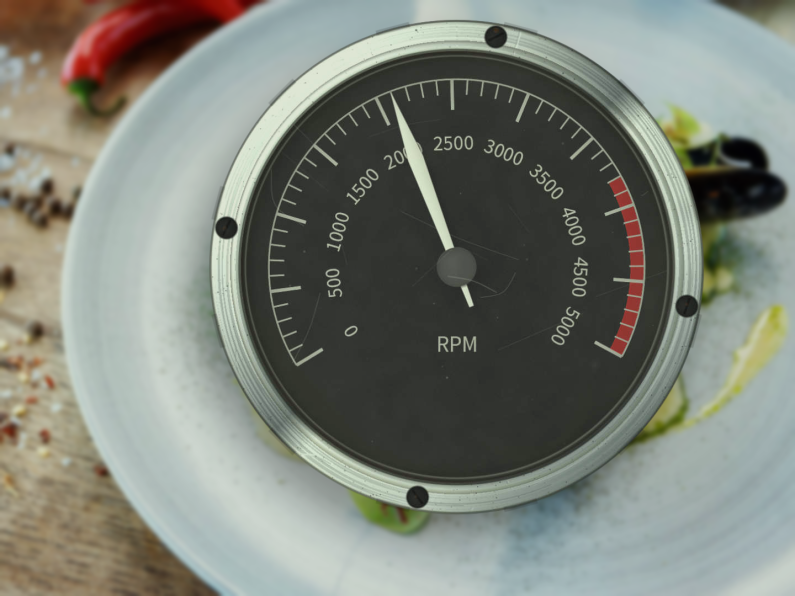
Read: {"value": 2100, "unit": "rpm"}
